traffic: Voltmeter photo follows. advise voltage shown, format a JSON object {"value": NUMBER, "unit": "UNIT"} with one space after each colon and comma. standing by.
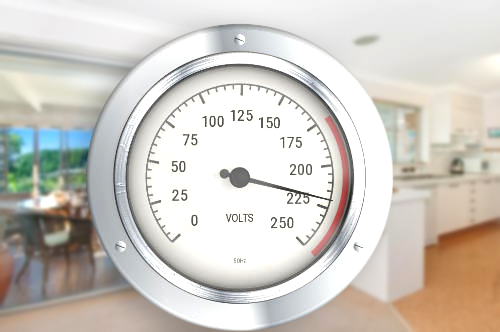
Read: {"value": 220, "unit": "V"}
